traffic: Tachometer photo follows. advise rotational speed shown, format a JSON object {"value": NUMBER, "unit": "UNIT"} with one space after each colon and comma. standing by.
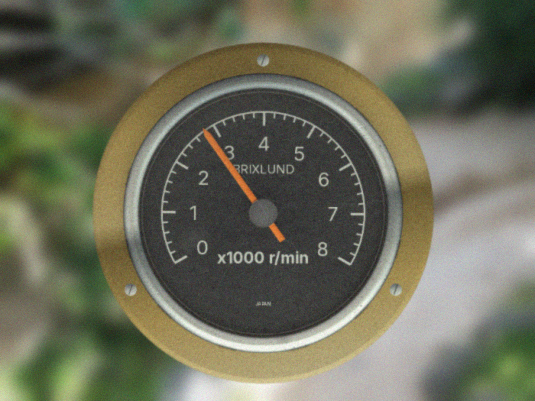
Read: {"value": 2800, "unit": "rpm"}
